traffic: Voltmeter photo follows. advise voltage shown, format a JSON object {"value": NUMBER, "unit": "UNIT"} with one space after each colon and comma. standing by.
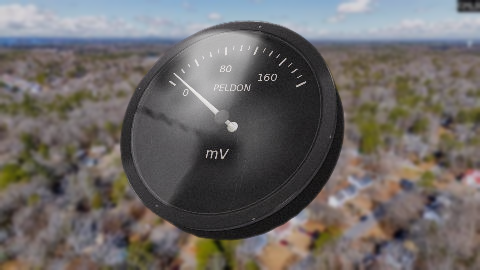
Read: {"value": 10, "unit": "mV"}
